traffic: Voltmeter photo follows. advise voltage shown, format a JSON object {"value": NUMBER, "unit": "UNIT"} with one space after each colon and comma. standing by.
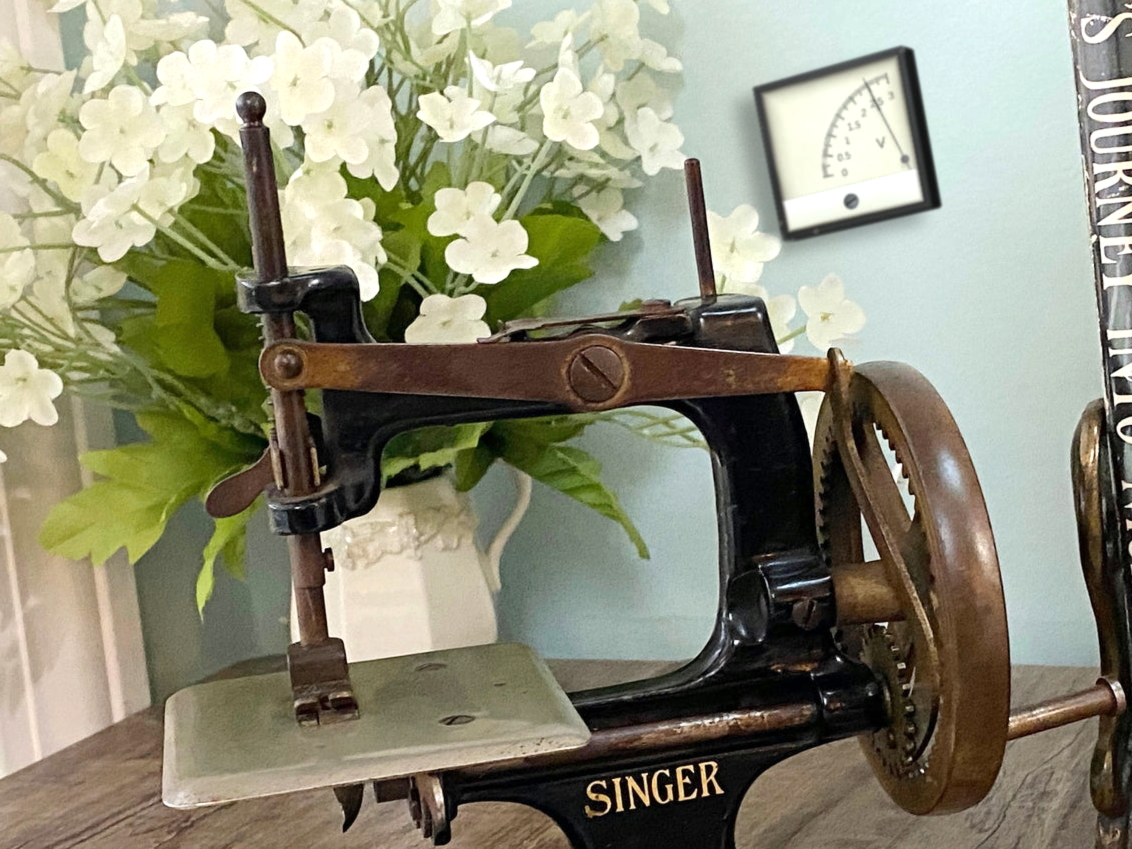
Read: {"value": 2.5, "unit": "V"}
